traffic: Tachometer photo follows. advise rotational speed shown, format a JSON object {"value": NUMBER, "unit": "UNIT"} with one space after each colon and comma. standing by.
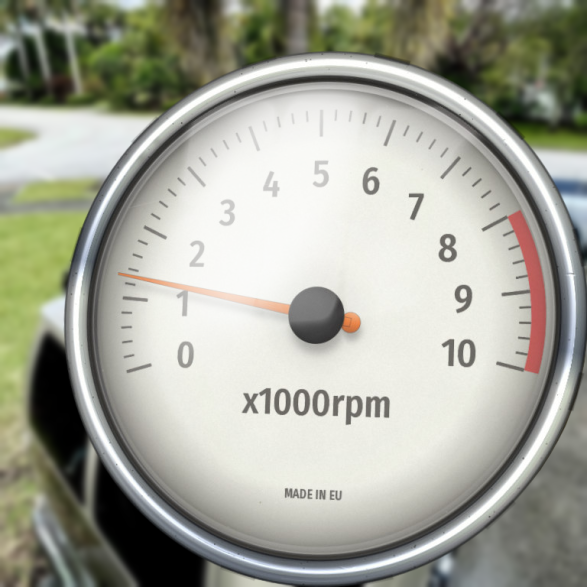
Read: {"value": 1300, "unit": "rpm"}
